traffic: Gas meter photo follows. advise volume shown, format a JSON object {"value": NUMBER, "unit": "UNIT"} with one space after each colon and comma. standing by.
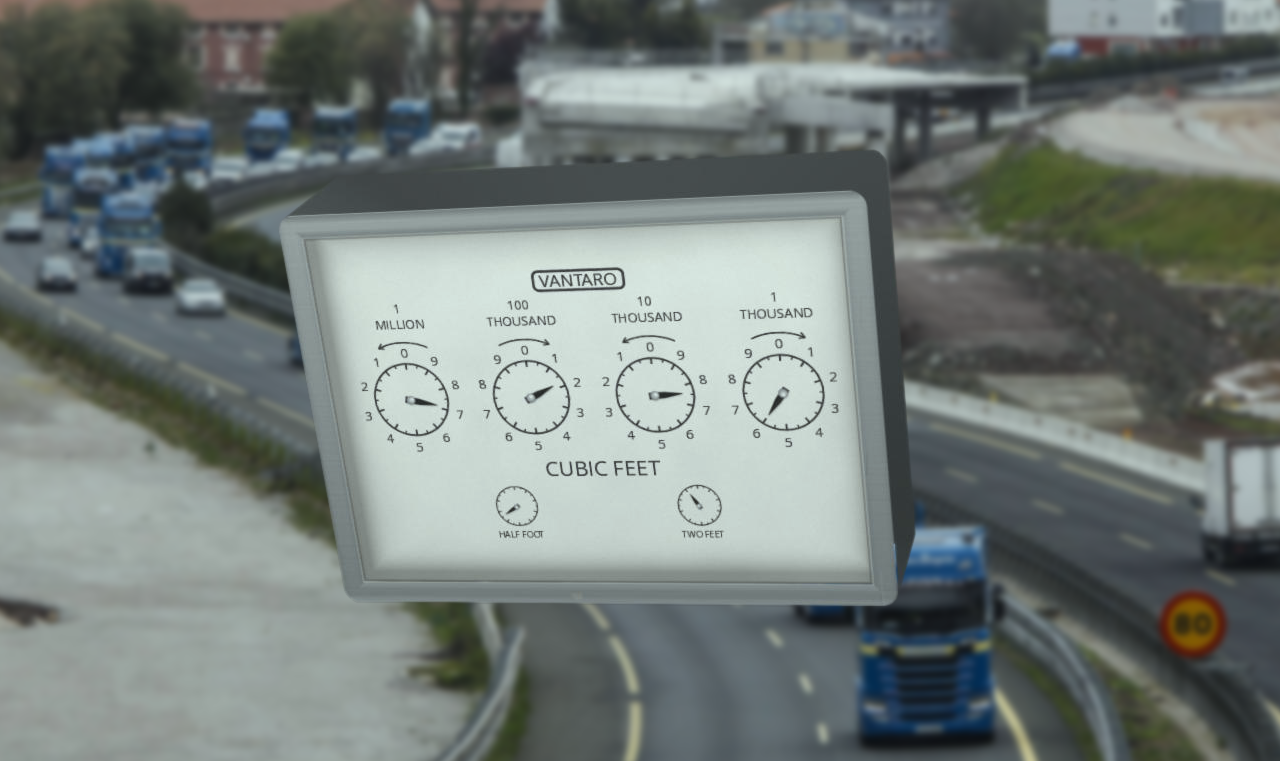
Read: {"value": 717600, "unit": "ft³"}
